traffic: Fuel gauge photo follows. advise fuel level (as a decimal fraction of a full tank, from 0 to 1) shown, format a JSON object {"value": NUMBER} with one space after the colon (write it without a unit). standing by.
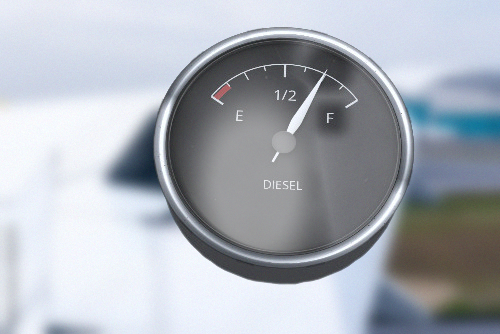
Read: {"value": 0.75}
